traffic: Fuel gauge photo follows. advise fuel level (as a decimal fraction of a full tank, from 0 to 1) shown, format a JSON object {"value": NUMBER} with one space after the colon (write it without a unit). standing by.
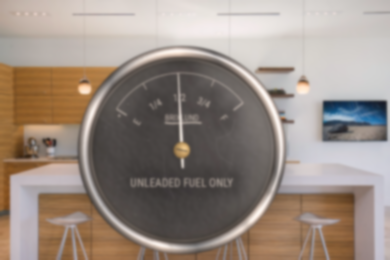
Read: {"value": 0.5}
